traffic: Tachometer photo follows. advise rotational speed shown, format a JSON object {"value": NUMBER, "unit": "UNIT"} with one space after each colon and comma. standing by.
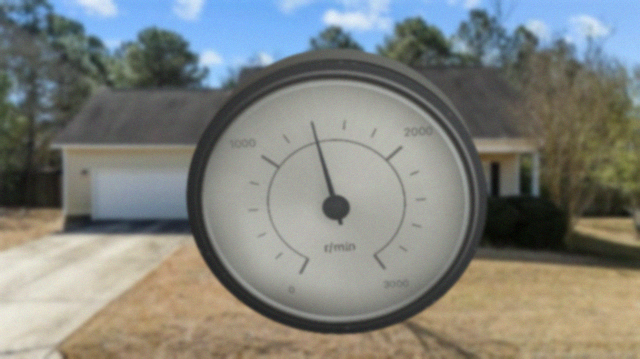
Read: {"value": 1400, "unit": "rpm"}
